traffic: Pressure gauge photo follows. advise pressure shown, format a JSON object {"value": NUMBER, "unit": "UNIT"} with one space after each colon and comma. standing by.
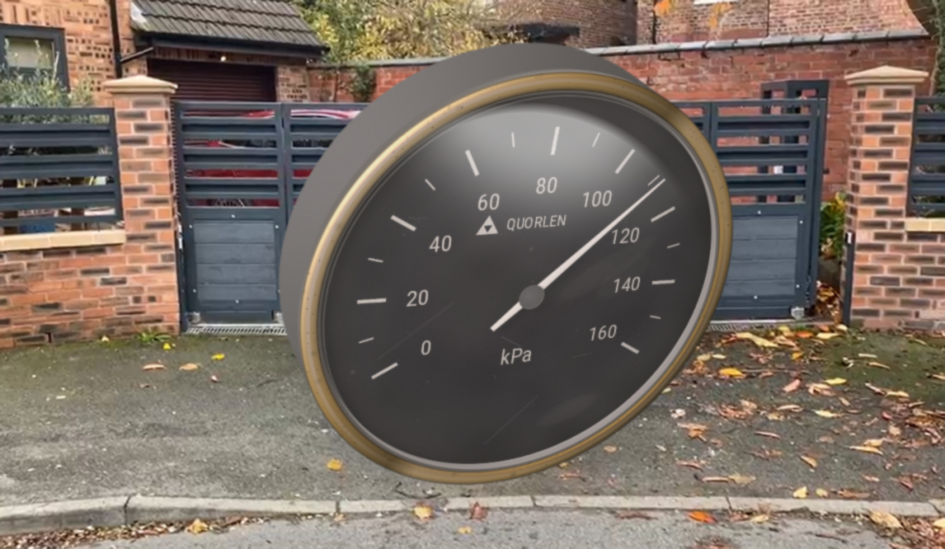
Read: {"value": 110, "unit": "kPa"}
